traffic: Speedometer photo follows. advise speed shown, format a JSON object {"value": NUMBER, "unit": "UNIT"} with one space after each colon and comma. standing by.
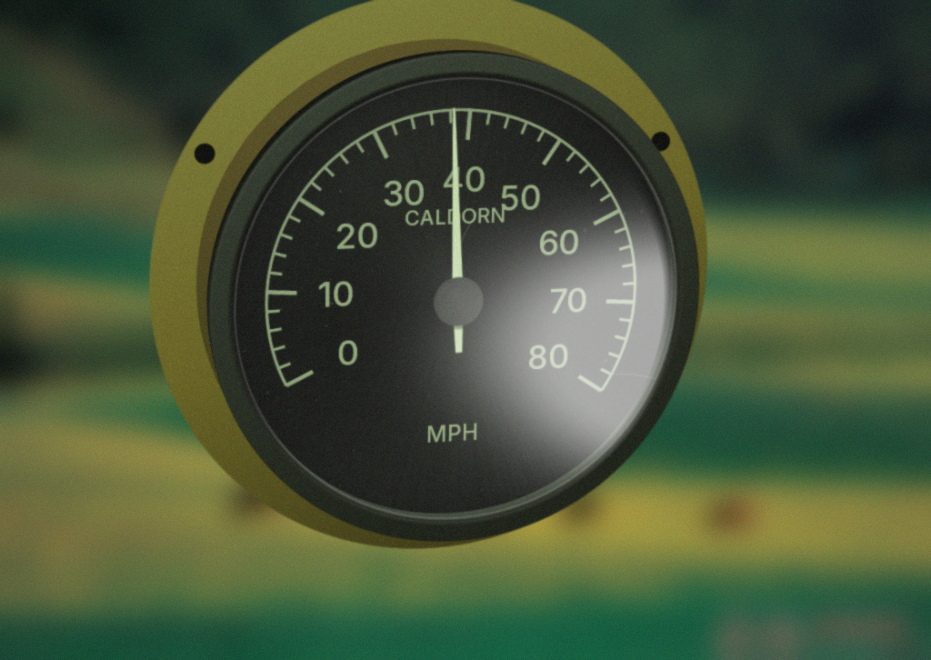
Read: {"value": 38, "unit": "mph"}
